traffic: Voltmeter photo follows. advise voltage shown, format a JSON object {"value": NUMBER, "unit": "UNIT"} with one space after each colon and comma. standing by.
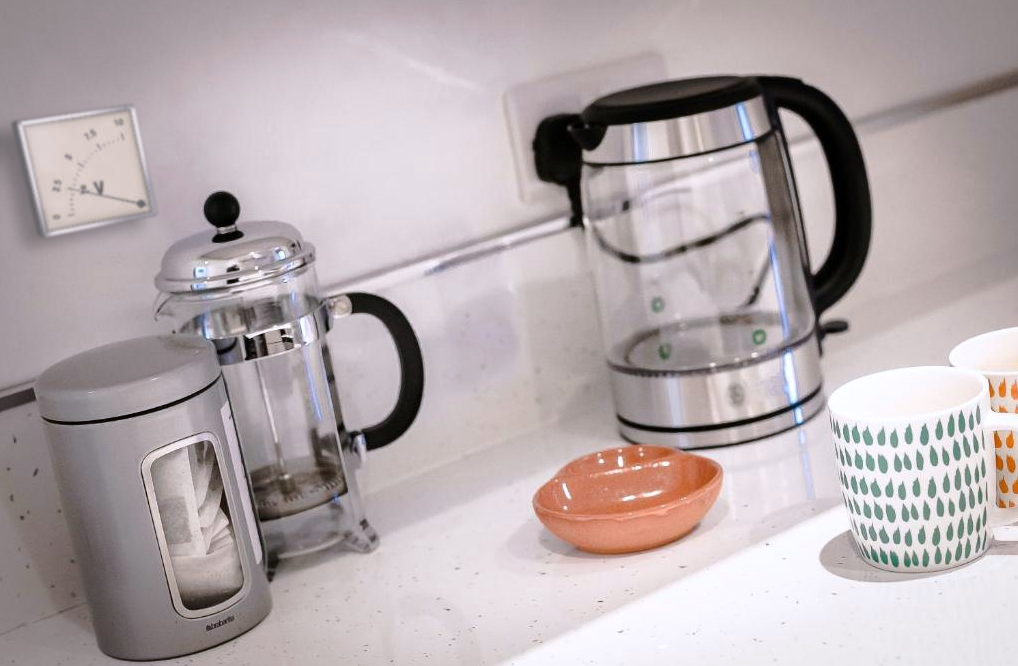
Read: {"value": 2.5, "unit": "V"}
